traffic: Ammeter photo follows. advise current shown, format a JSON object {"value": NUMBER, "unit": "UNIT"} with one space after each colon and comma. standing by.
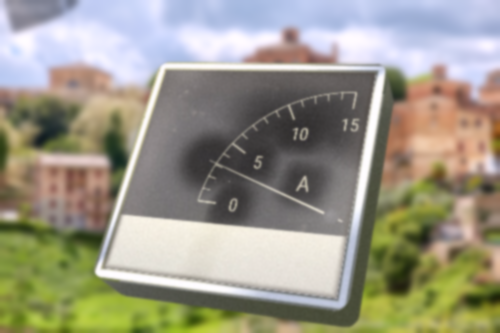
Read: {"value": 3, "unit": "A"}
